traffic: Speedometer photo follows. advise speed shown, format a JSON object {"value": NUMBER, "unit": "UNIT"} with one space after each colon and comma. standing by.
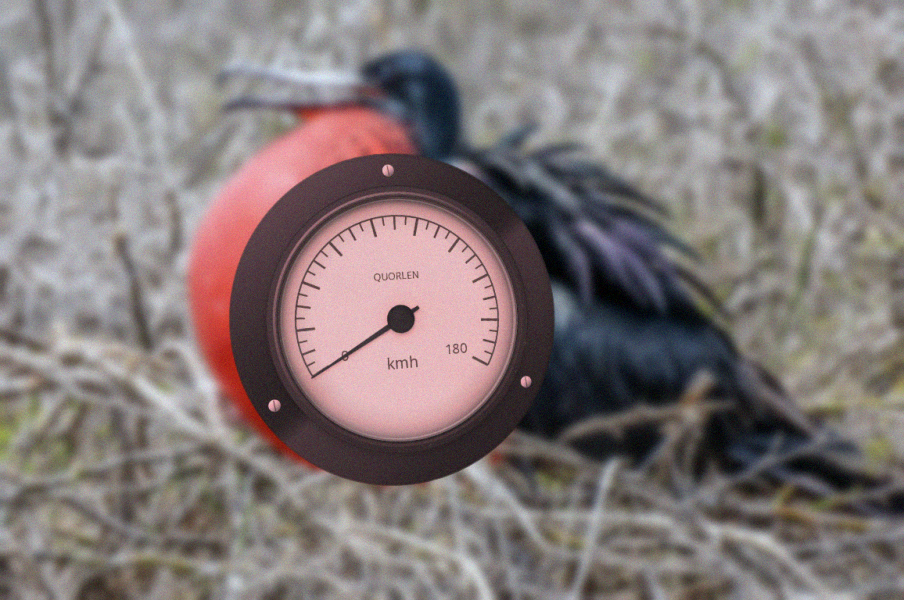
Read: {"value": 0, "unit": "km/h"}
